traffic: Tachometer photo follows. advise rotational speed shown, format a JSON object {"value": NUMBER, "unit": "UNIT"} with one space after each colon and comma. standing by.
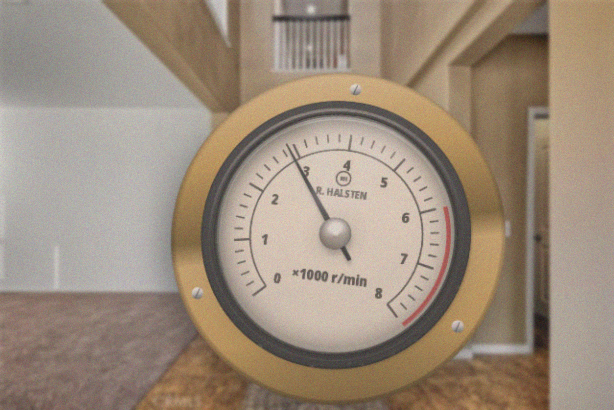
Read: {"value": 2900, "unit": "rpm"}
